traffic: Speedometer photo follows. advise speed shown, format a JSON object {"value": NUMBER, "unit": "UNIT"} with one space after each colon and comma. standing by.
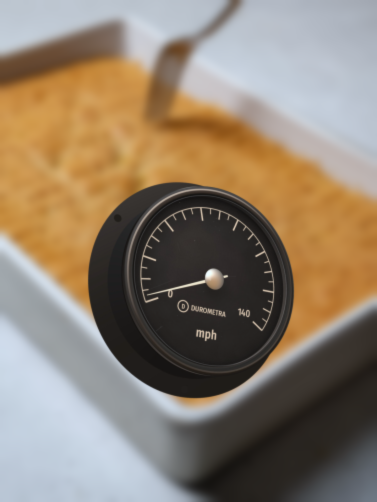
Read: {"value": 2.5, "unit": "mph"}
